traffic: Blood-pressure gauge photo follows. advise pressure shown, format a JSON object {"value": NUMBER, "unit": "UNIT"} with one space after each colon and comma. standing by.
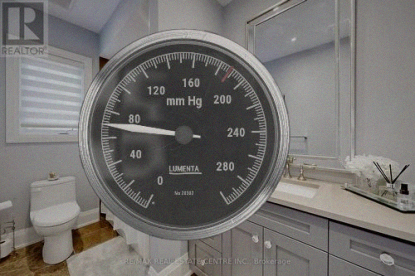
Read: {"value": 70, "unit": "mmHg"}
